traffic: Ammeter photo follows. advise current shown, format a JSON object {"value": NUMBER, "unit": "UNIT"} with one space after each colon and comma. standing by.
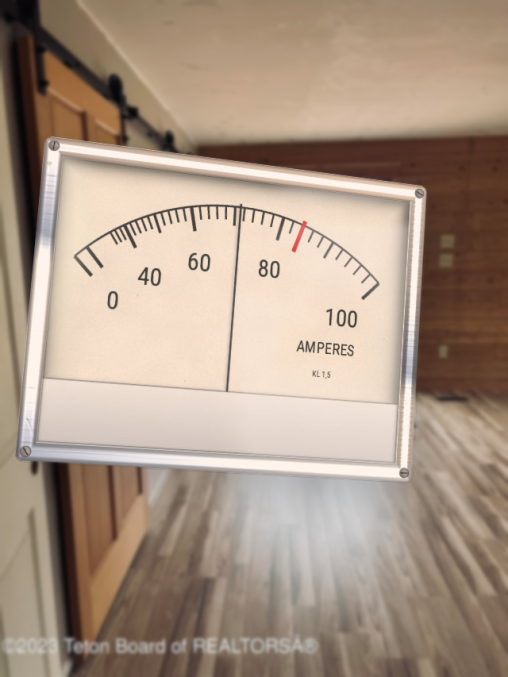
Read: {"value": 71, "unit": "A"}
